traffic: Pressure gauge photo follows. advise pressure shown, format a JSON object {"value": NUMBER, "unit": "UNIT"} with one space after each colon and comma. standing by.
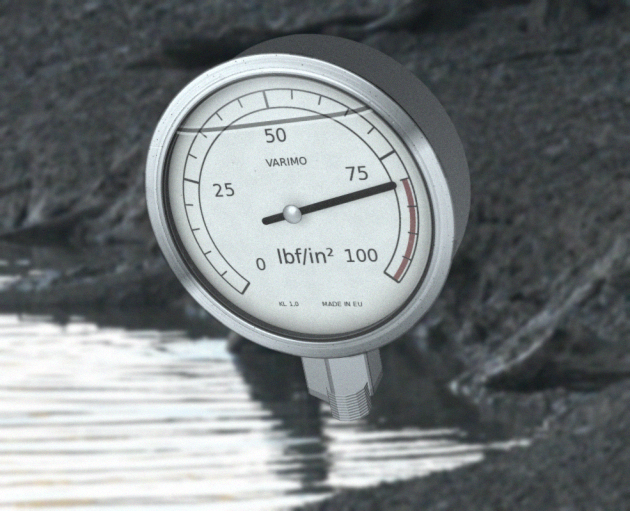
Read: {"value": 80, "unit": "psi"}
